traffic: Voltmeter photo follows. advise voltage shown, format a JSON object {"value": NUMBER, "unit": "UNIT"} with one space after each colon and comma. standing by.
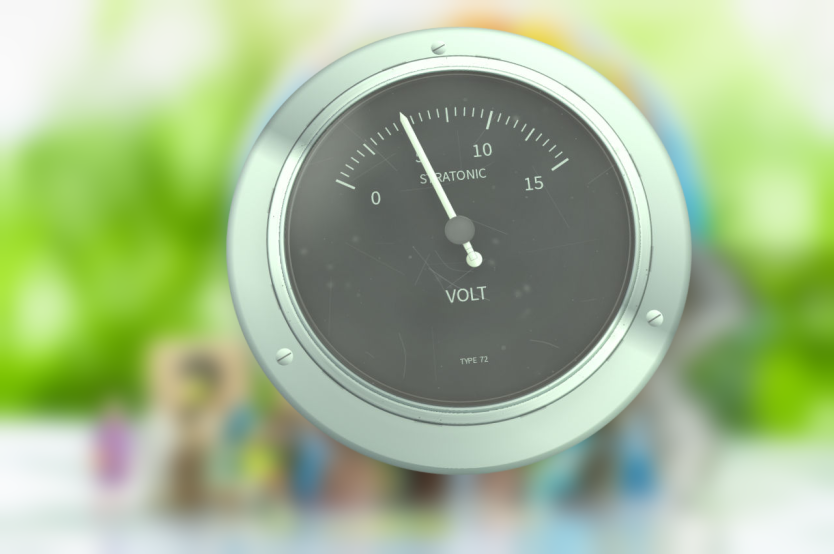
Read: {"value": 5, "unit": "V"}
